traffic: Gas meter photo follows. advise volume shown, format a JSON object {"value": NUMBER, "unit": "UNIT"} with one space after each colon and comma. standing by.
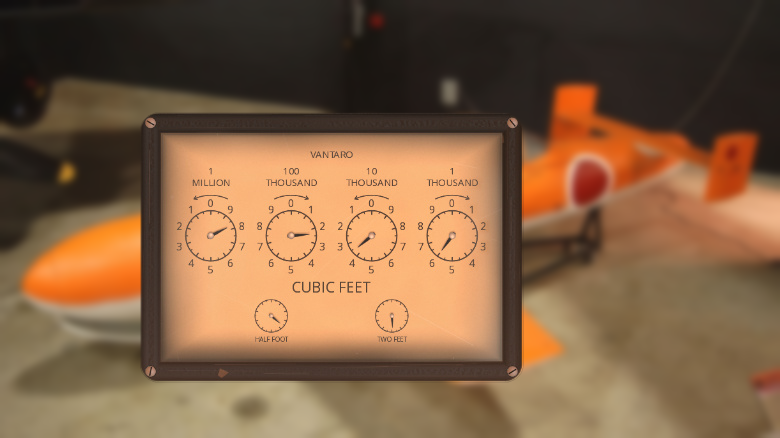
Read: {"value": 823600, "unit": "ft³"}
